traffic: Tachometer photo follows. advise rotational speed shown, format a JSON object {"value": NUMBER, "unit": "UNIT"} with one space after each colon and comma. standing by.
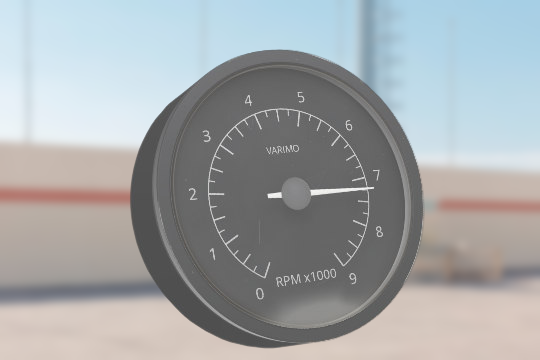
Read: {"value": 7250, "unit": "rpm"}
